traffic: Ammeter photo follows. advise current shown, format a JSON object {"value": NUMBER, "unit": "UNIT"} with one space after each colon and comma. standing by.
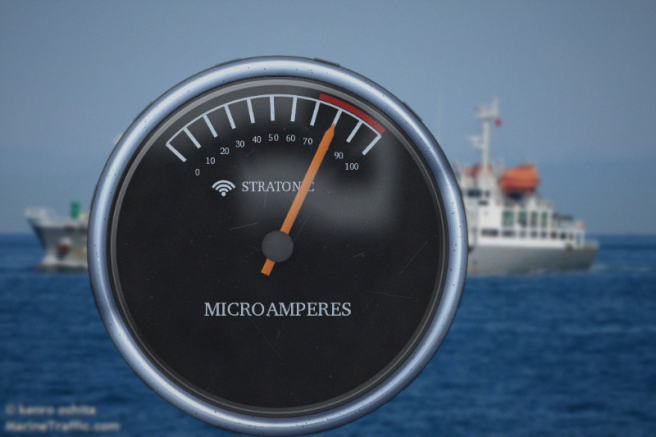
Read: {"value": 80, "unit": "µA"}
